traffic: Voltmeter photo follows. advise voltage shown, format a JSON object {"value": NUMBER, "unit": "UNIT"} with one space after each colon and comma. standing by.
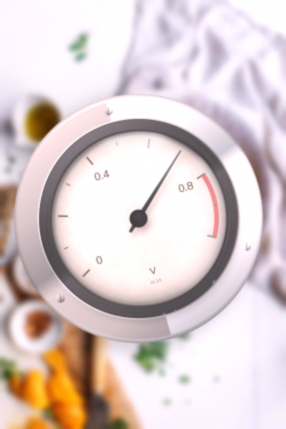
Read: {"value": 0.7, "unit": "V"}
